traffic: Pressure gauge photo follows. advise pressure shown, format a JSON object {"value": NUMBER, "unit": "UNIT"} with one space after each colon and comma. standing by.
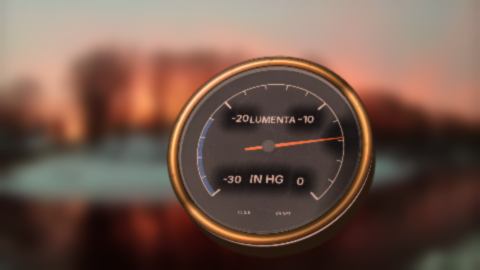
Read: {"value": -6, "unit": "inHg"}
